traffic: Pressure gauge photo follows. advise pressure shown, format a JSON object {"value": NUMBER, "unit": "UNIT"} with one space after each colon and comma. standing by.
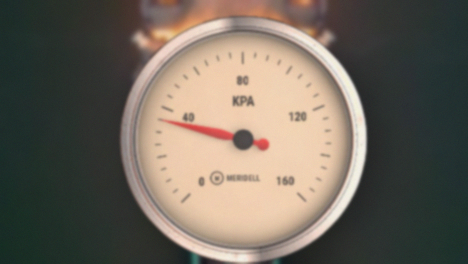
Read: {"value": 35, "unit": "kPa"}
